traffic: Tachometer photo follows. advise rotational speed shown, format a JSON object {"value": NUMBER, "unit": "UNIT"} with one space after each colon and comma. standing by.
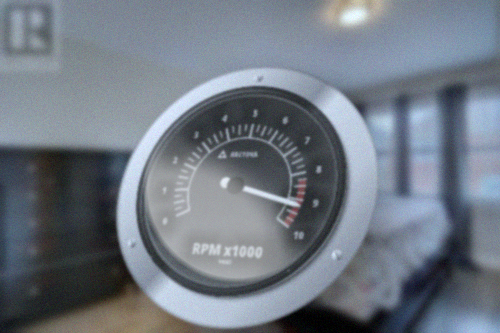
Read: {"value": 9250, "unit": "rpm"}
